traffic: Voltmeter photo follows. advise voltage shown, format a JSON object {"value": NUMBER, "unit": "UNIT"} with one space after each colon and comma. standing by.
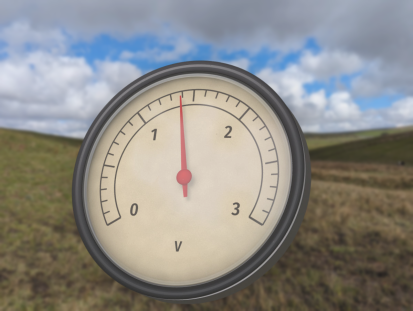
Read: {"value": 1.4, "unit": "V"}
